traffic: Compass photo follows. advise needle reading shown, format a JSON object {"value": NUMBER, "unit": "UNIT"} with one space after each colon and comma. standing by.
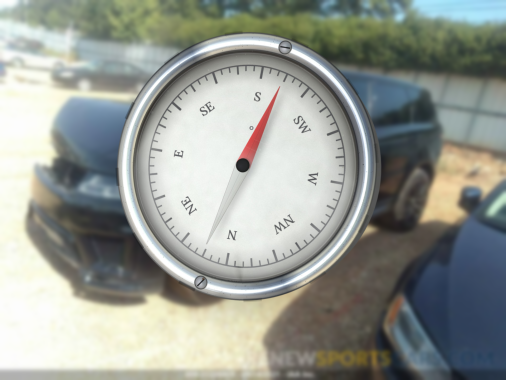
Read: {"value": 195, "unit": "°"}
